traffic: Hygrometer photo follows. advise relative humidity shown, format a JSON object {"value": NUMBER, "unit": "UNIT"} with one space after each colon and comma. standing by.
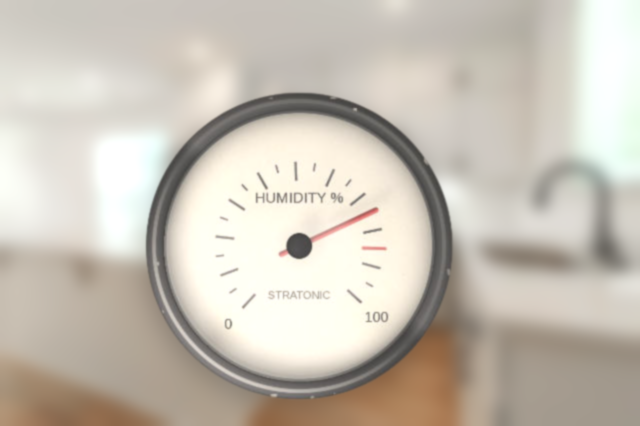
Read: {"value": 75, "unit": "%"}
